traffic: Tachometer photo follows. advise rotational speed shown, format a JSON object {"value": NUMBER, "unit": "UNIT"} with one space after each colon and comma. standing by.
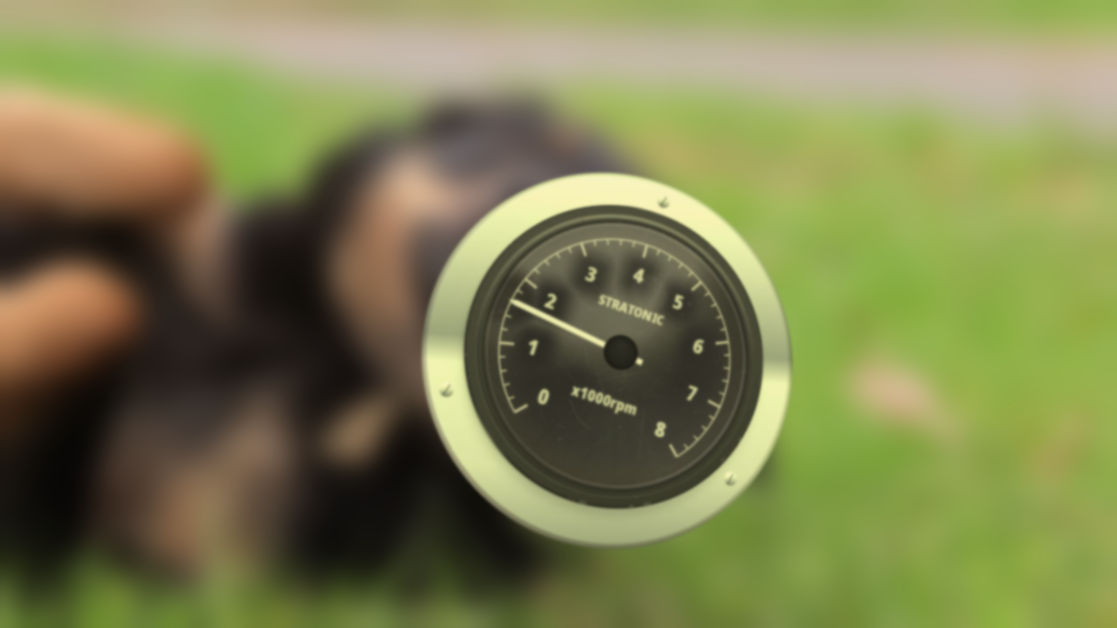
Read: {"value": 1600, "unit": "rpm"}
